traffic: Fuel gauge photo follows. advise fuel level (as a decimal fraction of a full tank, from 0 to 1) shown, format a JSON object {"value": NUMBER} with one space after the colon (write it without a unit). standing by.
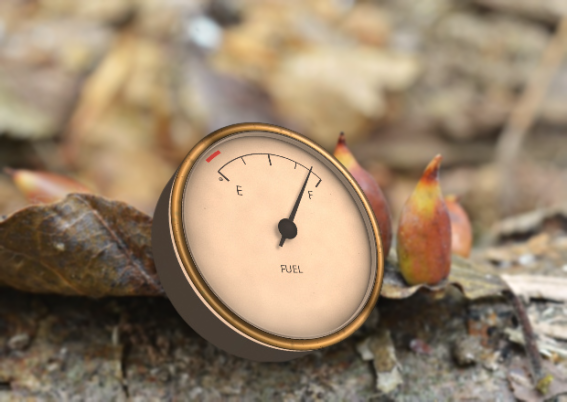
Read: {"value": 0.875}
